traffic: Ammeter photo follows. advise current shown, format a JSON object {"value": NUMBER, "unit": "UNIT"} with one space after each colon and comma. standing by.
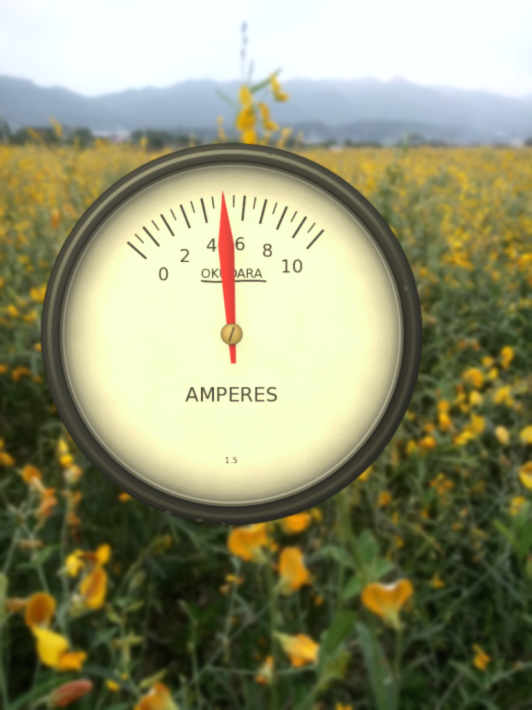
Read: {"value": 5, "unit": "A"}
